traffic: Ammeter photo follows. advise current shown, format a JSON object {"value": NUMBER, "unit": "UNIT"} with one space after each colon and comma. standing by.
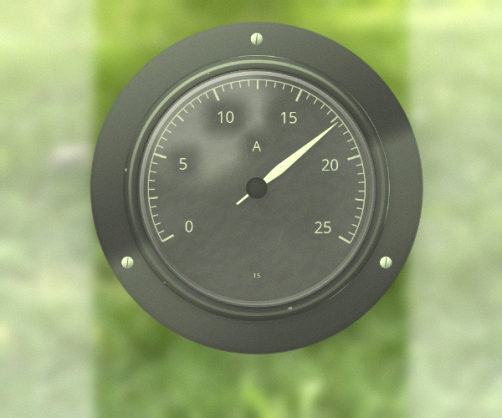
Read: {"value": 17.75, "unit": "A"}
